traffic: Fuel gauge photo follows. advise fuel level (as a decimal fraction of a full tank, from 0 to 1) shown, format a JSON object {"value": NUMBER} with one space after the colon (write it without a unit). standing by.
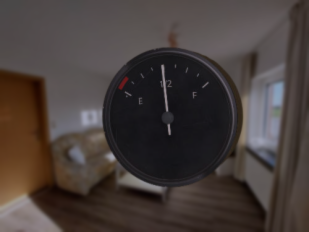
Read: {"value": 0.5}
